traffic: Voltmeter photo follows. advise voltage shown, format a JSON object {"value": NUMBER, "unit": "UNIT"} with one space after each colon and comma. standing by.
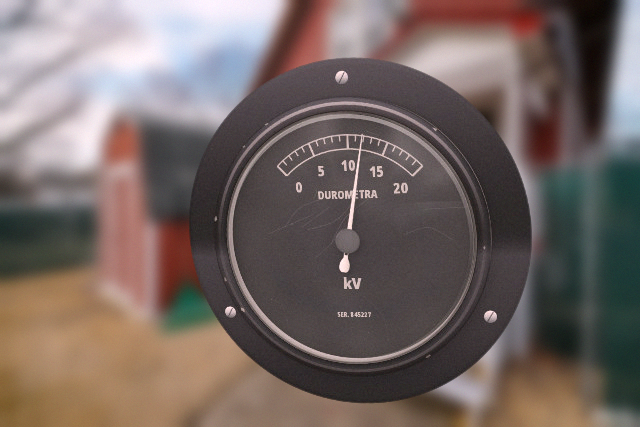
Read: {"value": 12, "unit": "kV"}
